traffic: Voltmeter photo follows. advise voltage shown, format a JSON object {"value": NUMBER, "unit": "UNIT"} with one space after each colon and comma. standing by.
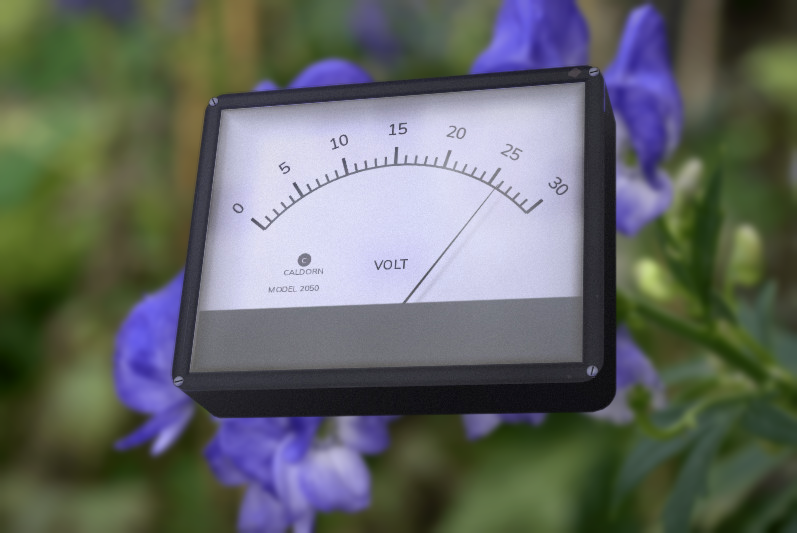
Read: {"value": 26, "unit": "V"}
